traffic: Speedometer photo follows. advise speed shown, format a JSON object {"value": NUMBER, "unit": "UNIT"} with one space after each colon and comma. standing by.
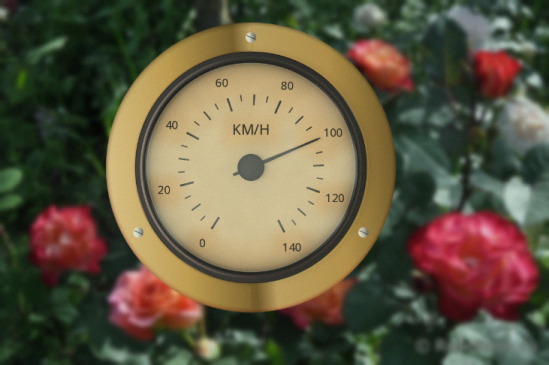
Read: {"value": 100, "unit": "km/h"}
